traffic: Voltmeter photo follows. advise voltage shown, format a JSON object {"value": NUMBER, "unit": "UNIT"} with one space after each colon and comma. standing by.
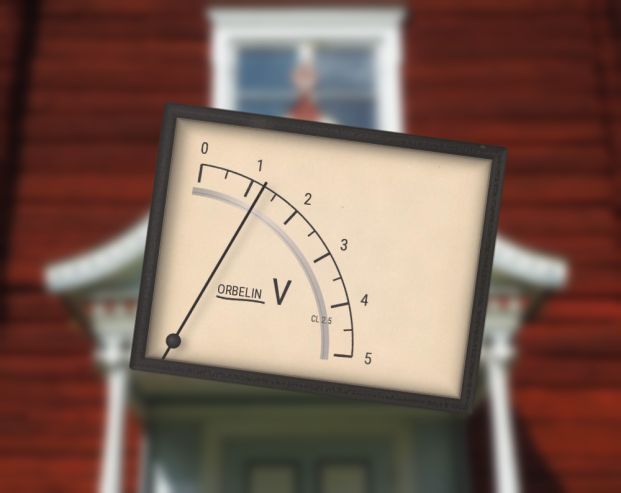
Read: {"value": 1.25, "unit": "V"}
